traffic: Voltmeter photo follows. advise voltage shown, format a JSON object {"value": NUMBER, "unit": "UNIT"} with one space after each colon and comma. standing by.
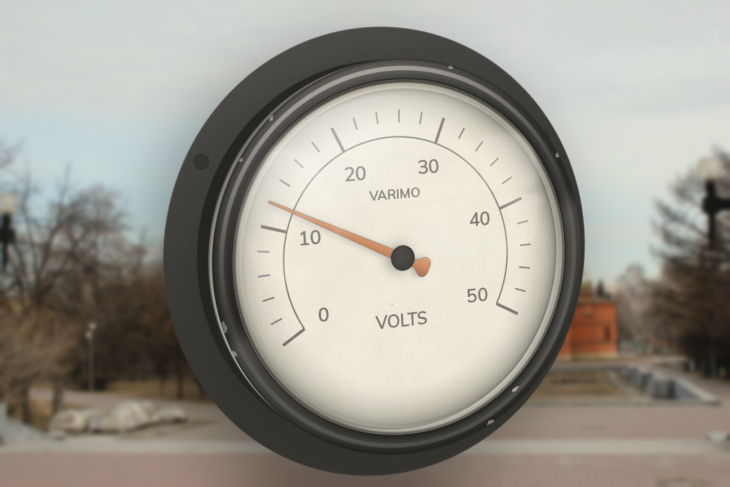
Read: {"value": 12, "unit": "V"}
